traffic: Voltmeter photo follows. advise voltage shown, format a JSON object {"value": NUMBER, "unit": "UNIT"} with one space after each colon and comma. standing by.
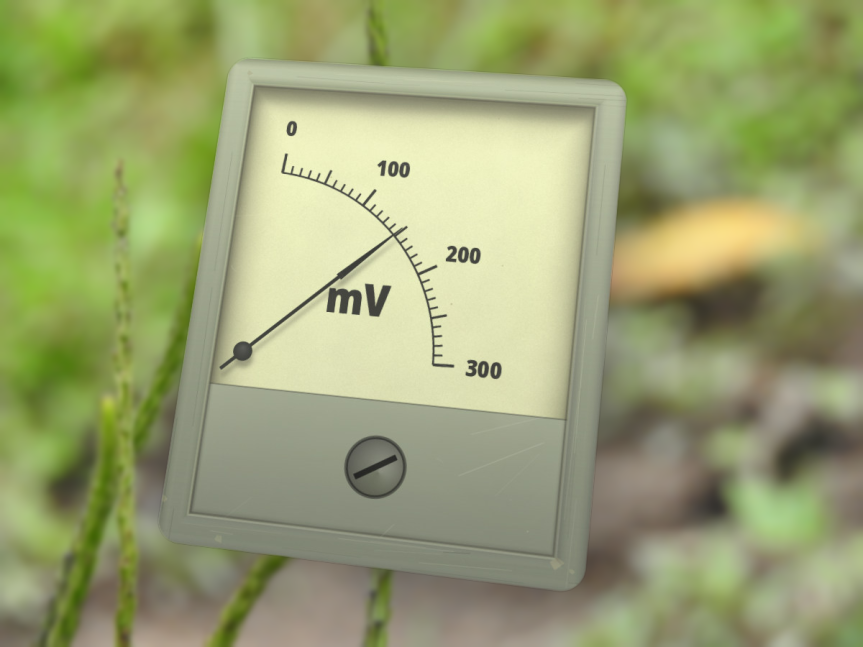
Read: {"value": 150, "unit": "mV"}
